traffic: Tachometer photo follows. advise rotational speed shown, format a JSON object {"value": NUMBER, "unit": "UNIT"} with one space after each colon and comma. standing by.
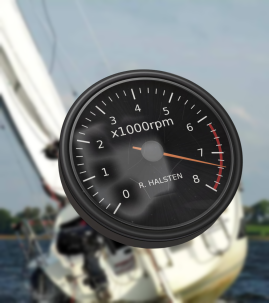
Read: {"value": 7400, "unit": "rpm"}
